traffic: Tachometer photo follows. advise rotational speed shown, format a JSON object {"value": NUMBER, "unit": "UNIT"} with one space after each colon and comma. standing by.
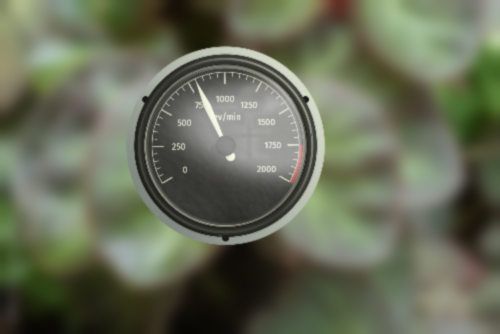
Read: {"value": 800, "unit": "rpm"}
